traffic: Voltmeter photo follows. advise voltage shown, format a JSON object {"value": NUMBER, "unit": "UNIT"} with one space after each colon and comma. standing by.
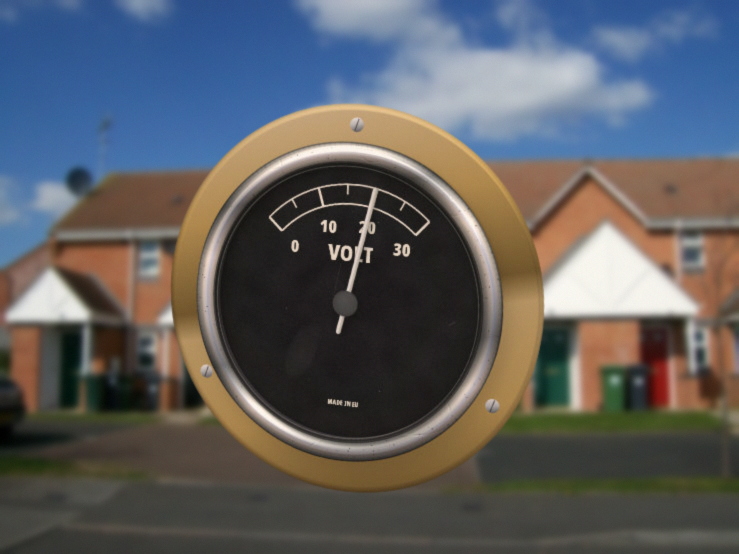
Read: {"value": 20, "unit": "V"}
